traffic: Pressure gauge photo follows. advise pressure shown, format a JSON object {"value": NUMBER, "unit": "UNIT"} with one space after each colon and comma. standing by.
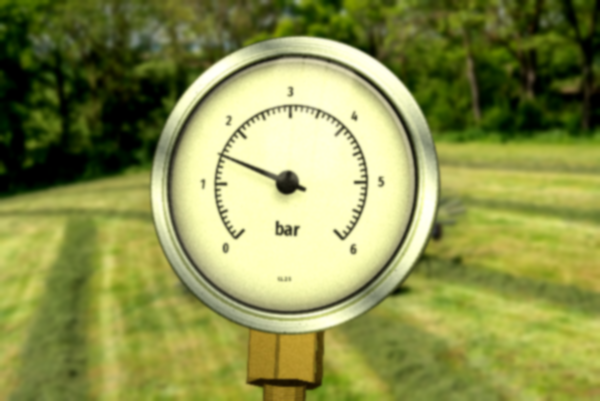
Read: {"value": 1.5, "unit": "bar"}
